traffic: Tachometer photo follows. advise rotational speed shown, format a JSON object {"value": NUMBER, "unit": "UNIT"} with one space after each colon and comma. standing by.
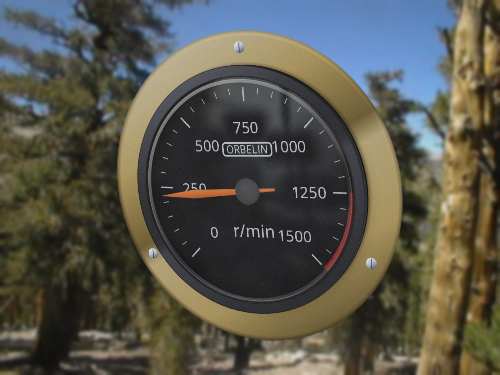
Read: {"value": 225, "unit": "rpm"}
